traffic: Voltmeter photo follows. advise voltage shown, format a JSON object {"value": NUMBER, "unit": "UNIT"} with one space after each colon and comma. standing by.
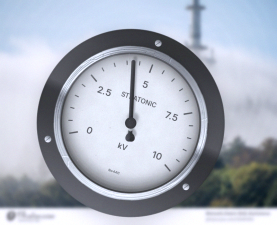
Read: {"value": 4.25, "unit": "kV"}
